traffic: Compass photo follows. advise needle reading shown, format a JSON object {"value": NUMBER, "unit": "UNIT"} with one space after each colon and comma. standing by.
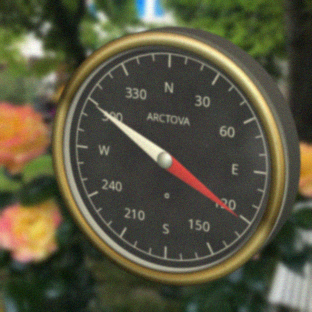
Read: {"value": 120, "unit": "°"}
